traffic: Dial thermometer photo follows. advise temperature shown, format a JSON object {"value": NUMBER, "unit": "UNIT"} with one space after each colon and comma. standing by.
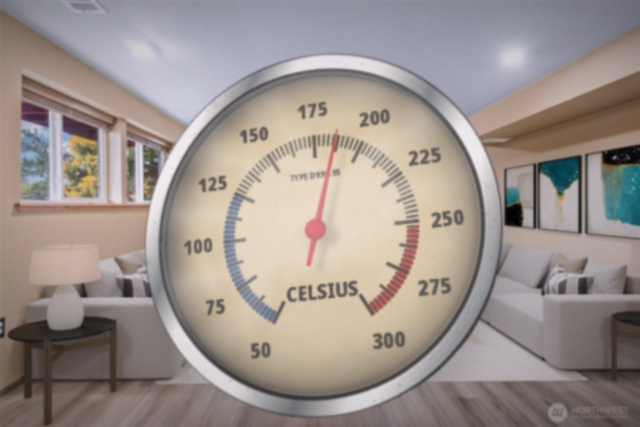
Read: {"value": 187.5, "unit": "°C"}
